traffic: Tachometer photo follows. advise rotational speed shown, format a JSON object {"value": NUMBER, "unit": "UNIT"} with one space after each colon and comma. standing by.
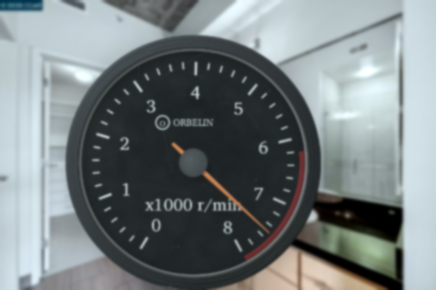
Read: {"value": 7500, "unit": "rpm"}
